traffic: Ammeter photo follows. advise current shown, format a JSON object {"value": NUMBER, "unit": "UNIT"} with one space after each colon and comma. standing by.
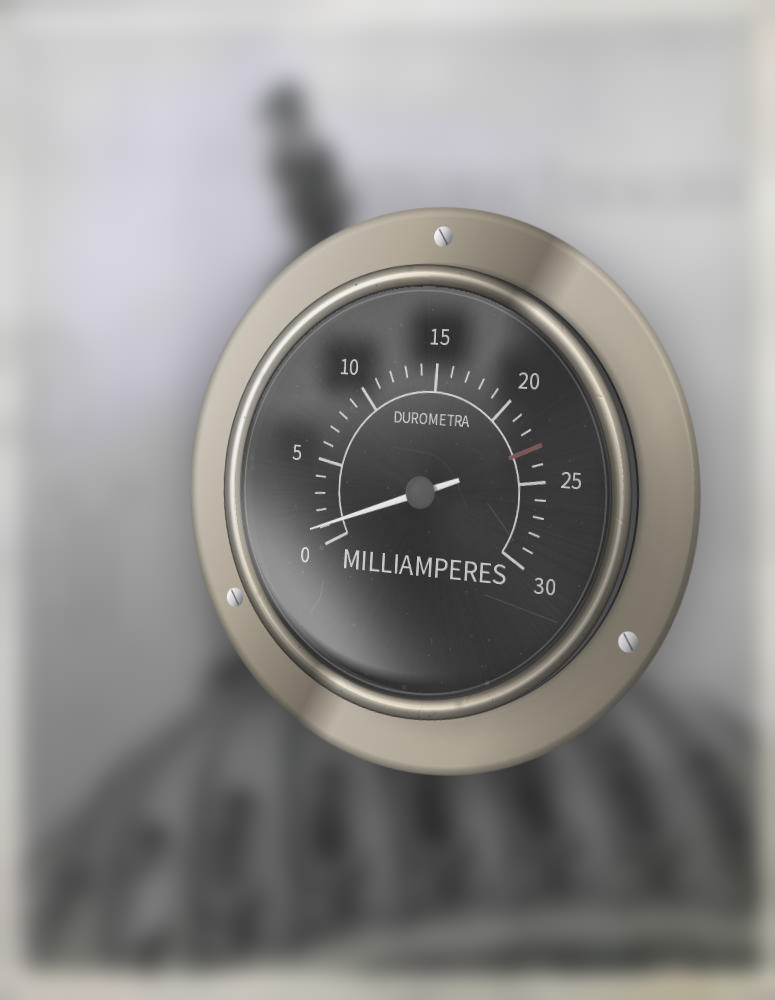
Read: {"value": 1, "unit": "mA"}
